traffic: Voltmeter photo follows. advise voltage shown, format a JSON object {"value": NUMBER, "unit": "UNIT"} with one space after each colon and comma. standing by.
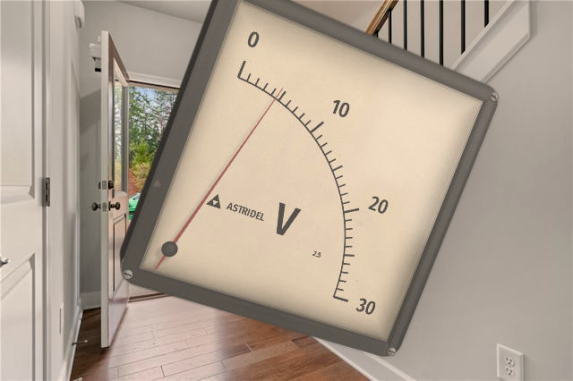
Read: {"value": 4.5, "unit": "V"}
